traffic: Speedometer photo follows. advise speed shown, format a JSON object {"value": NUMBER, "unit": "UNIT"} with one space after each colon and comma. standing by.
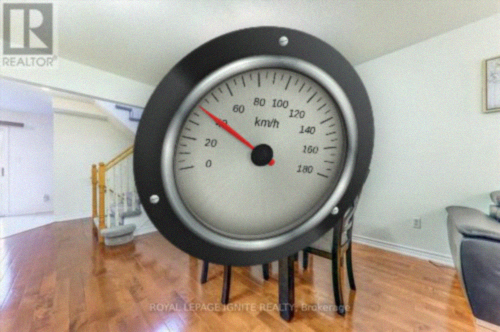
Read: {"value": 40, "unit": "km/h"}
